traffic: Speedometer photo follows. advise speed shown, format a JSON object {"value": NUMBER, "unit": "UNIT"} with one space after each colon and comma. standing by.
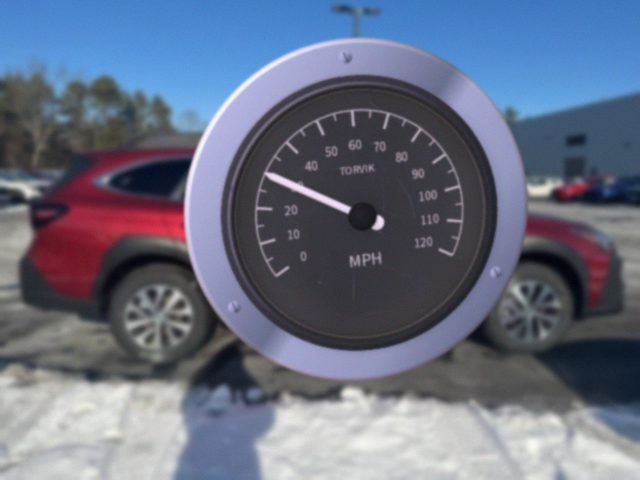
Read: {"value": 30, "unit": "mph"}
